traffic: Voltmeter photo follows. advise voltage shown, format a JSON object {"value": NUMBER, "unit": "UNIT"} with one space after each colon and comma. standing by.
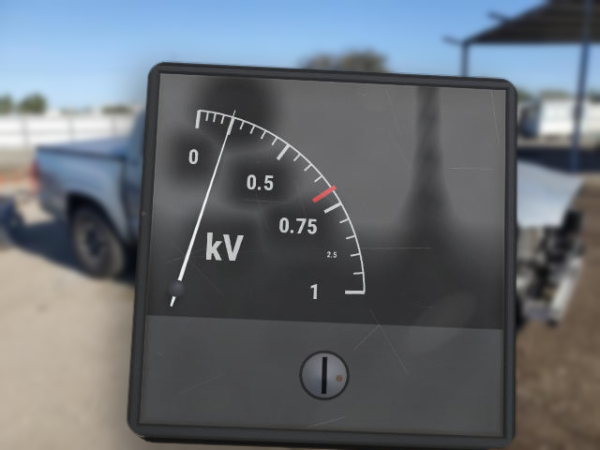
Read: {"value": 0.25, "unit": "kV"}
